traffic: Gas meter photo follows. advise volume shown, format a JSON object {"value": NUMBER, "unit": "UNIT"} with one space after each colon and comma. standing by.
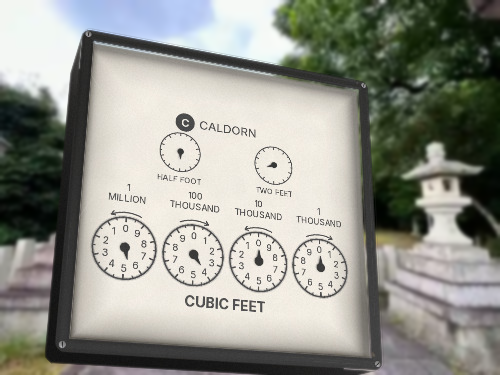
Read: {"value": 540000, "unit": "ft³"}
